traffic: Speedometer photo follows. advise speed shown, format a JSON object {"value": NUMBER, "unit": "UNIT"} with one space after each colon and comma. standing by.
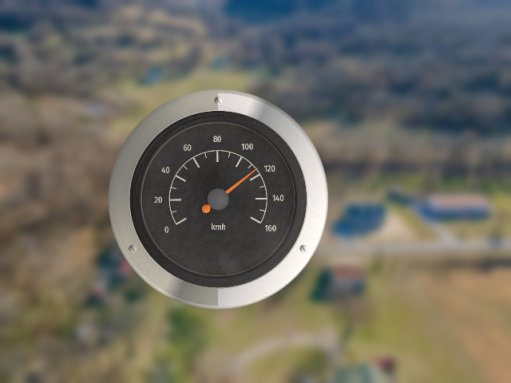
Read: {"value": 115, "unit": "km/h"}
